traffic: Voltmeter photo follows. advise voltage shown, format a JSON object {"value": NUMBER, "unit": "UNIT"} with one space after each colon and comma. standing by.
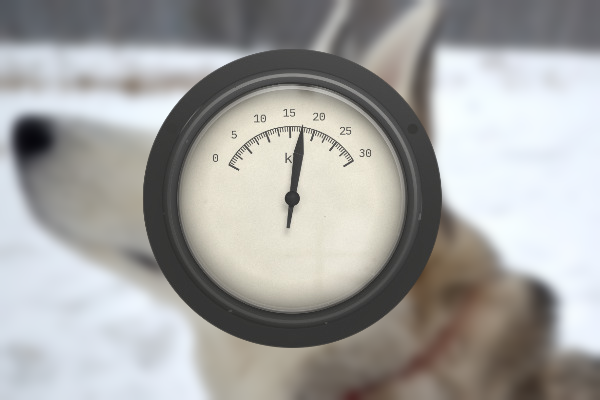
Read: {"value": 17.5, "unit": "kV"}
